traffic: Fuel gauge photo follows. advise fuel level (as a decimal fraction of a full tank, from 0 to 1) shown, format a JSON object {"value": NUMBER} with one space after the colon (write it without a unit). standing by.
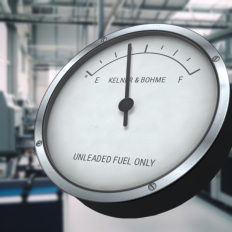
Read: {"value": 0.375}
